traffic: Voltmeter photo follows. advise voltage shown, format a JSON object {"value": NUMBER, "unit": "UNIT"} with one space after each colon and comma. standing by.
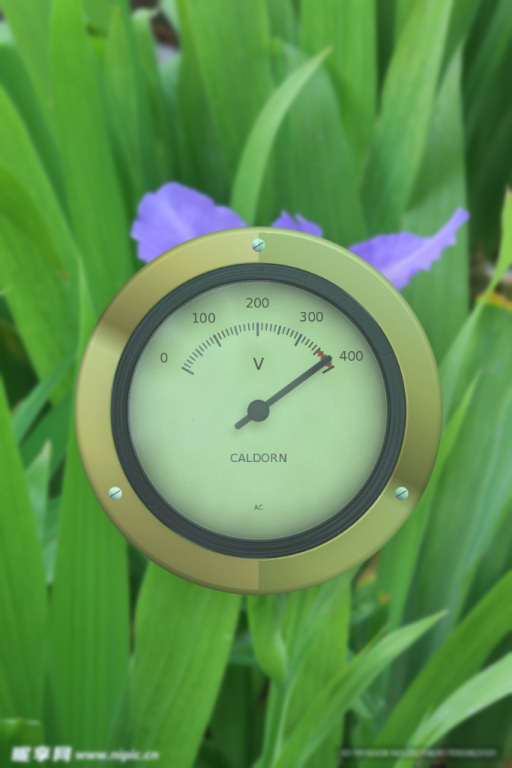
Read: {"value": 380, "unit": "V"}
